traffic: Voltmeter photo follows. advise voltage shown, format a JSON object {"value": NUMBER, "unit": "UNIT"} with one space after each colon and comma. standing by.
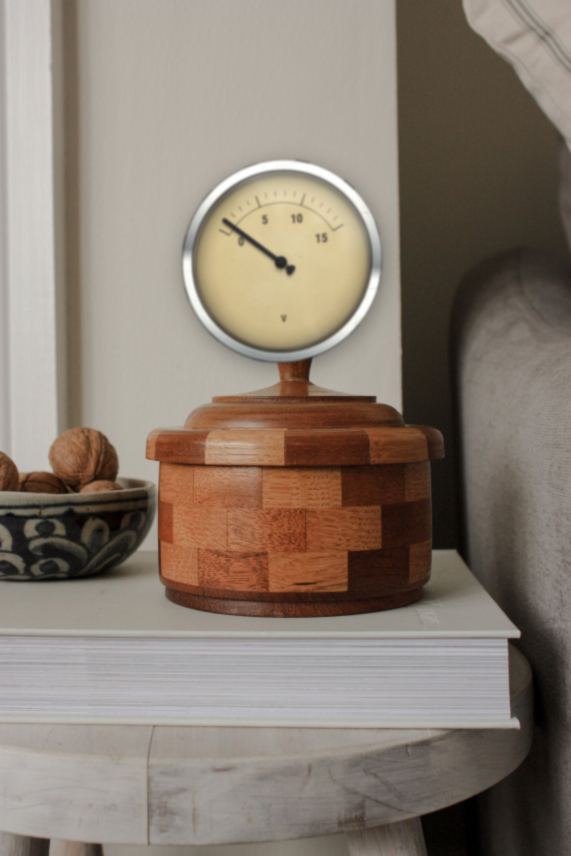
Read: {"value": 1, "unit": "V"}
